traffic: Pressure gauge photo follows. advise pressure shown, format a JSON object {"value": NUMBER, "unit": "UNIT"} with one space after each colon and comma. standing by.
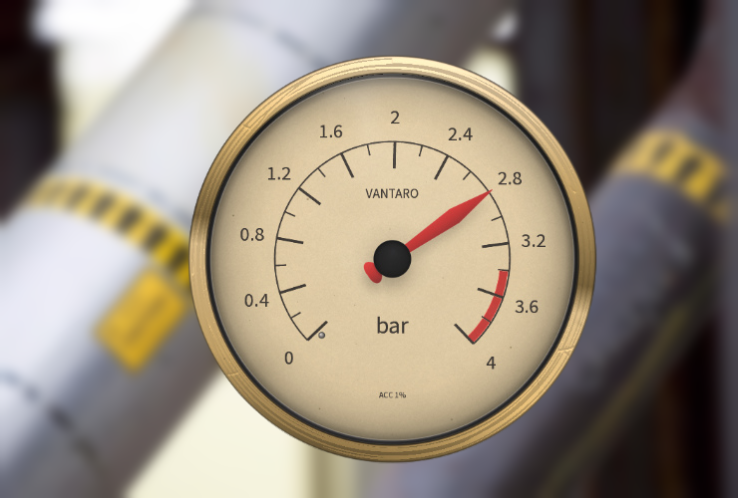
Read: {"value": 2.8, "unit": "bar"}
